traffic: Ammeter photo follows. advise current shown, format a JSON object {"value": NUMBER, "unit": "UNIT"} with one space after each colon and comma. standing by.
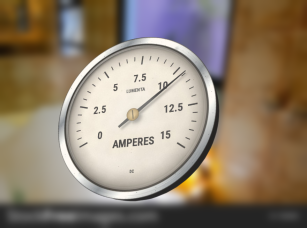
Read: {"value": 10.5, "unit": "A"}
